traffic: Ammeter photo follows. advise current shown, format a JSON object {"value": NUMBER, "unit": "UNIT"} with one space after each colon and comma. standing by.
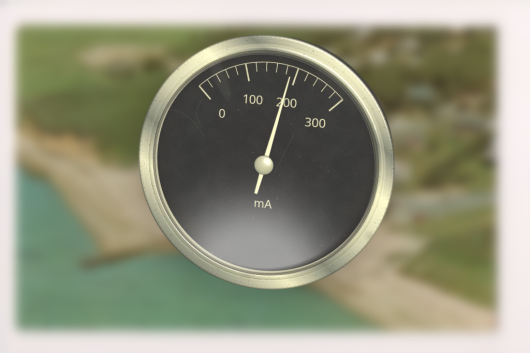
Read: {"value": 190, "unit": "mA"}
